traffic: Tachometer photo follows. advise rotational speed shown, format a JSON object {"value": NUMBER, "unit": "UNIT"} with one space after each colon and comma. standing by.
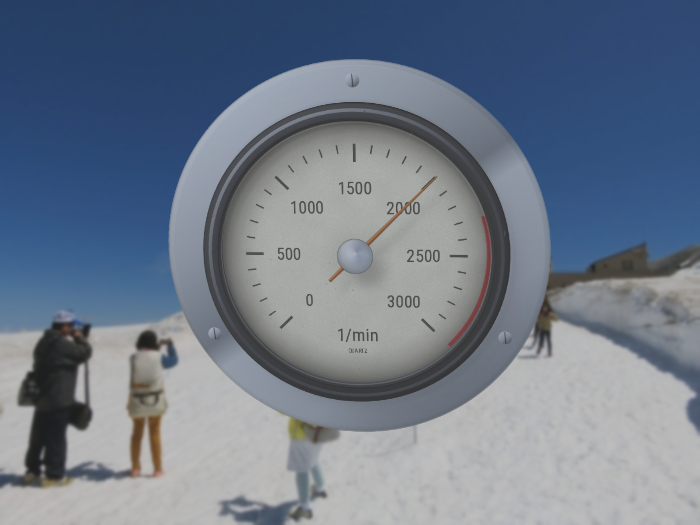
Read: {"value": 2000, "unit": "rpm"}
